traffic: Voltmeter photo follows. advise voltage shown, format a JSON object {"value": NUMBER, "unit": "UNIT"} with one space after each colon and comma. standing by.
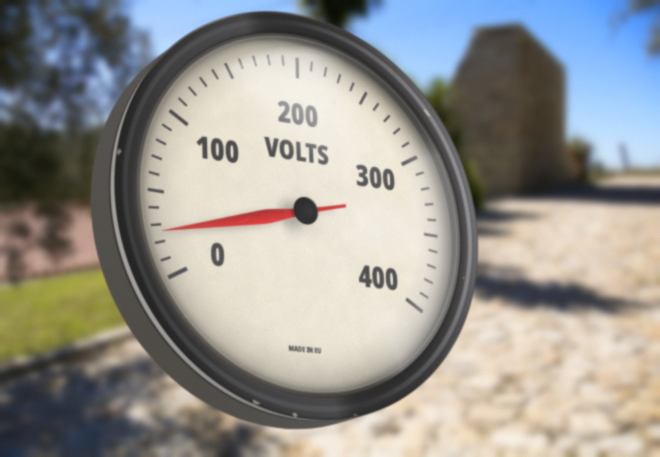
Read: {"value": 25, "unit": "V"}
